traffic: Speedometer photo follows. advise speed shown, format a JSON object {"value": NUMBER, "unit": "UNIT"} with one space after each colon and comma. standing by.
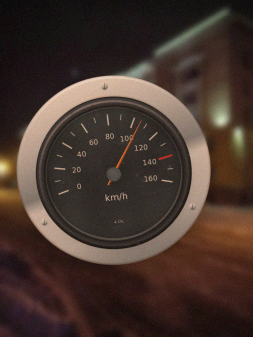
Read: {"value": 105, "unit": "km/h"}
